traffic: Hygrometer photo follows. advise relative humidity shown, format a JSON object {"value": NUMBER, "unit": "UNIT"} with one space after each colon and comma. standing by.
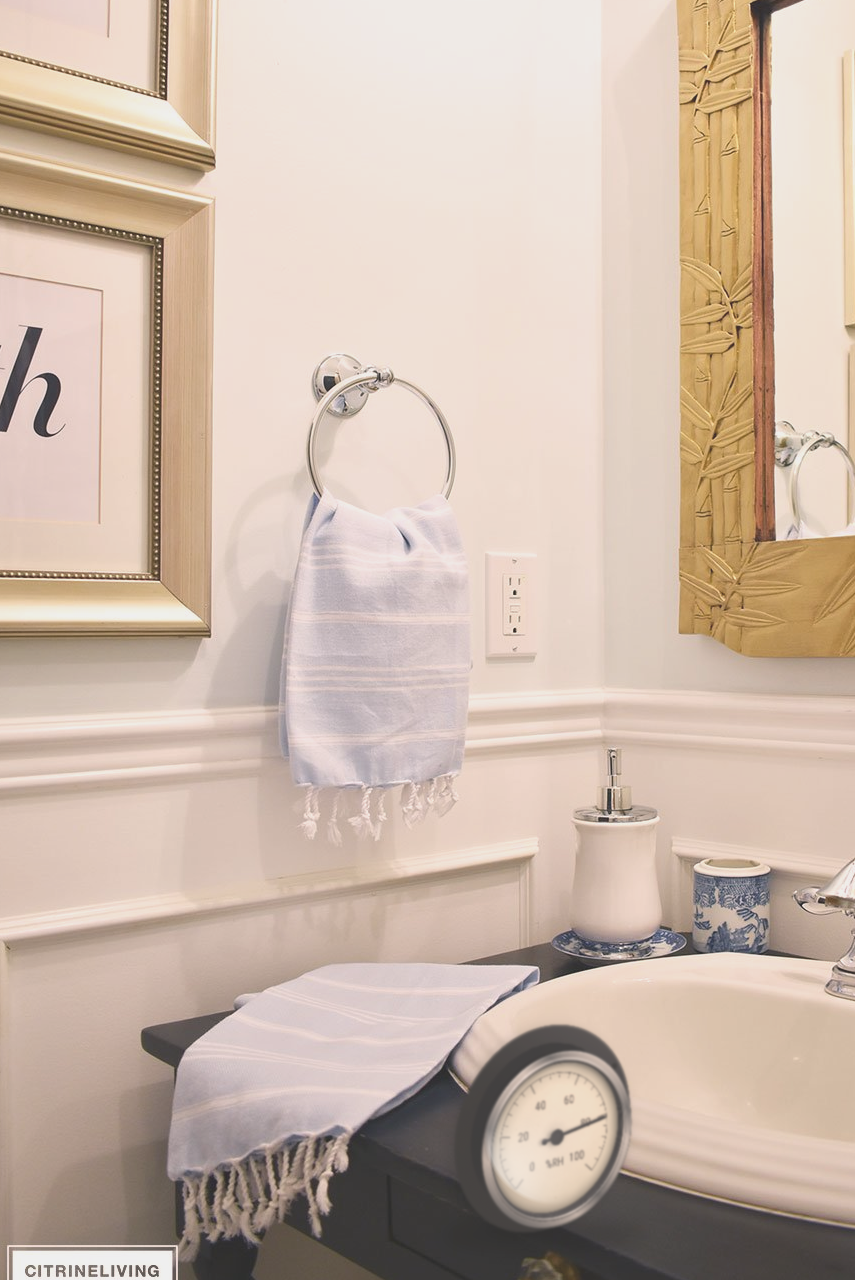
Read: {"value": 80, "unit": "%"}
